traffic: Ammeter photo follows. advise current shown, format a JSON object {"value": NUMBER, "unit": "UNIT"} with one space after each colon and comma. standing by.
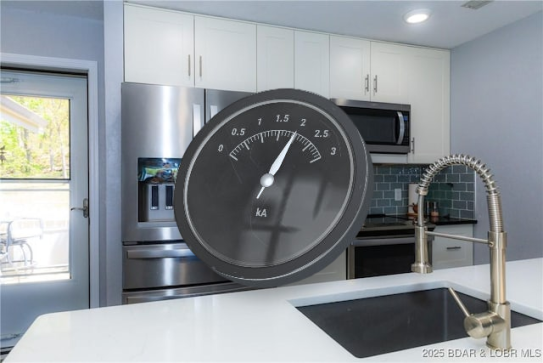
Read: {"value": 2, "unit": "kA"}
